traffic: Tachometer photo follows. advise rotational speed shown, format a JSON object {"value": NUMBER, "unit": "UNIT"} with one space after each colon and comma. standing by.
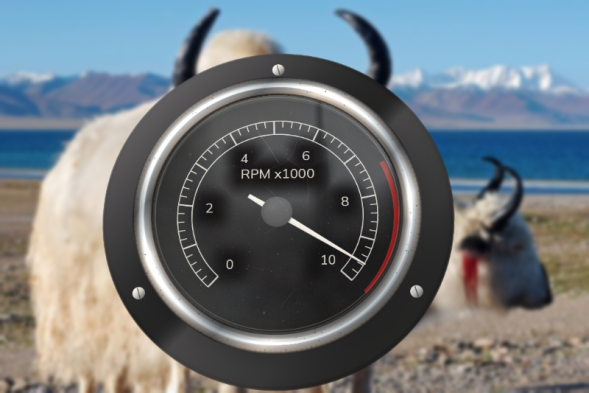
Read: {"value": 9600, "unit": "rpm"}
